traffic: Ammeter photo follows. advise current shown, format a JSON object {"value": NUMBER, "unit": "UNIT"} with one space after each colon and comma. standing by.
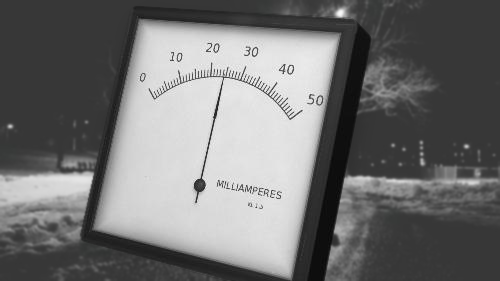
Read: {"value": 25, "unit": "mA"}
